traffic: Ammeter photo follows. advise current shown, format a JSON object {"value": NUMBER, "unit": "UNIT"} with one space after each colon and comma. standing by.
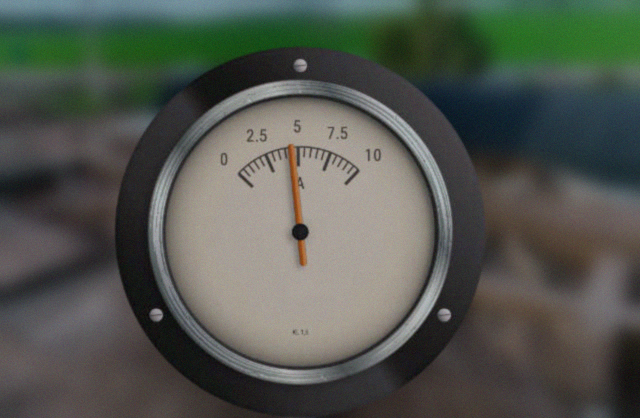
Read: {"value": 4.5, "unit": "A"}
